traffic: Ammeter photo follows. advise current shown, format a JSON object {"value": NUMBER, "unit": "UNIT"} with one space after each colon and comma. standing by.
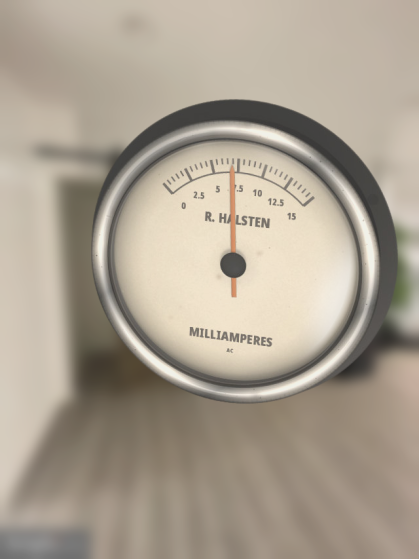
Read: {"value": 7, "unit": "mA"}
